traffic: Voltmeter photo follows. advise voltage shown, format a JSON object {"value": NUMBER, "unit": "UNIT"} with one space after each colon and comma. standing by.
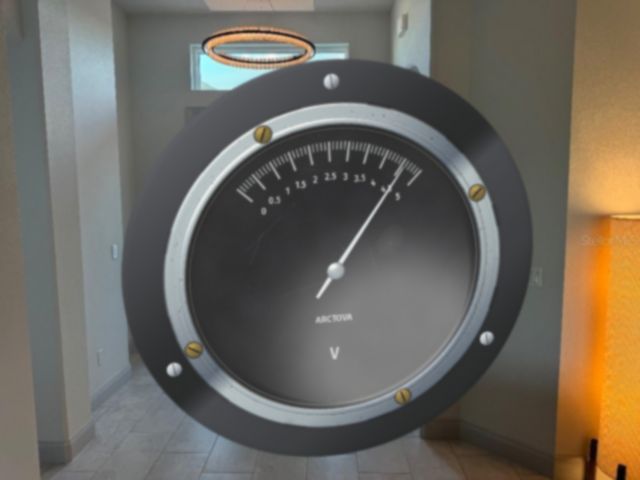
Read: {"value": 4.5, "unit": "V"}
